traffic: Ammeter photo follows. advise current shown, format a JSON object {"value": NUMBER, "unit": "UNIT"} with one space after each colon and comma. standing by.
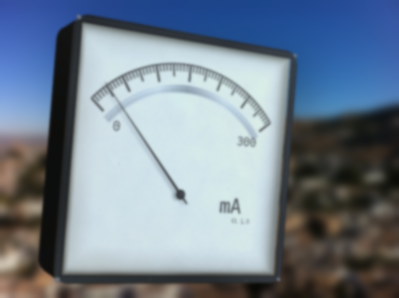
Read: {"value": 25, "unit": "mA"}
